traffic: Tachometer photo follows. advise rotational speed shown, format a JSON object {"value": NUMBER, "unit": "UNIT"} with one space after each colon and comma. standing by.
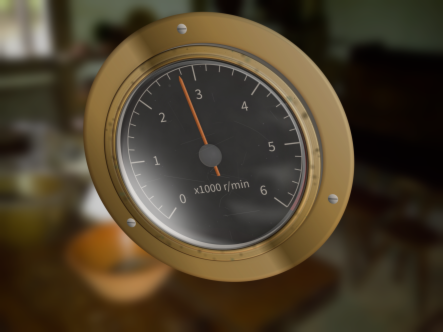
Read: {"value": 2800, "unit": "rpm"}
